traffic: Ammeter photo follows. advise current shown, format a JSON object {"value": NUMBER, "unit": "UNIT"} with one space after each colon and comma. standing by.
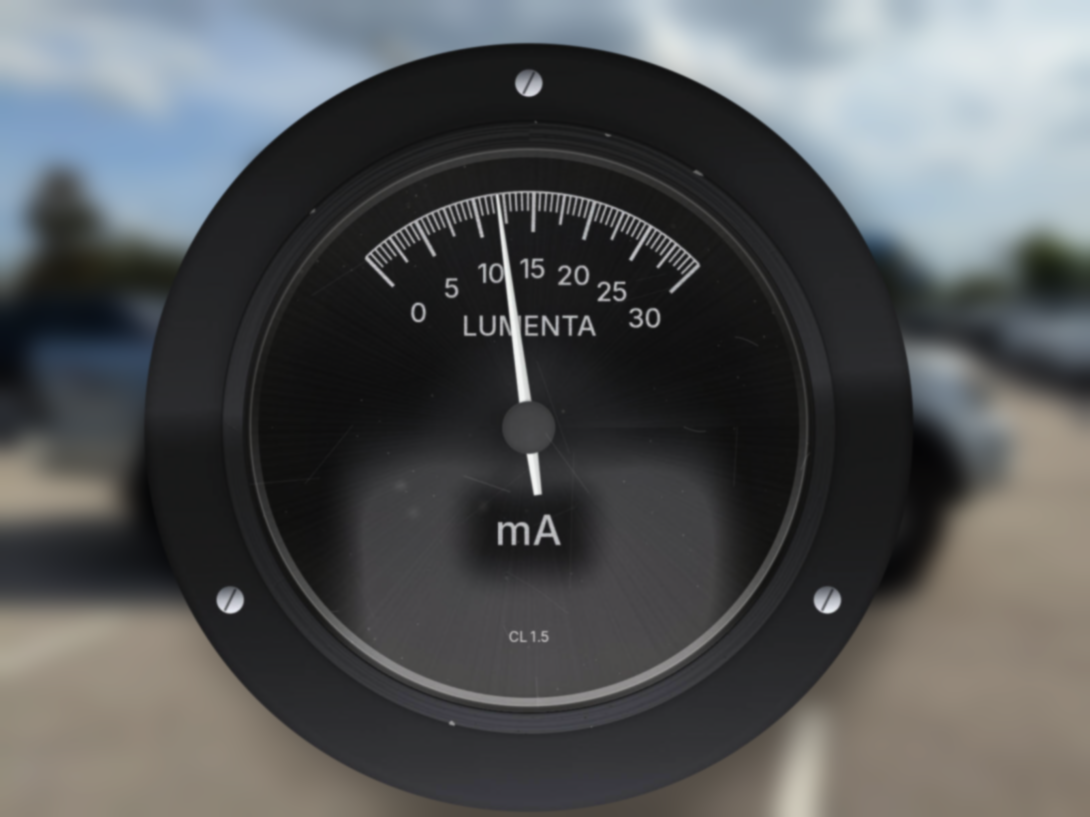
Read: {"value": 12, "unit": "mA"}
